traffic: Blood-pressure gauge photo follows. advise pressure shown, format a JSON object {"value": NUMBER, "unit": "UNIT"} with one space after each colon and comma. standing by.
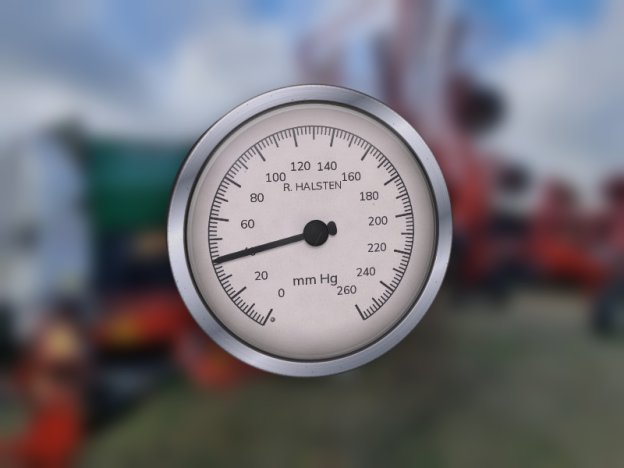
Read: {"value": 40, "unit": "mmHg"}
